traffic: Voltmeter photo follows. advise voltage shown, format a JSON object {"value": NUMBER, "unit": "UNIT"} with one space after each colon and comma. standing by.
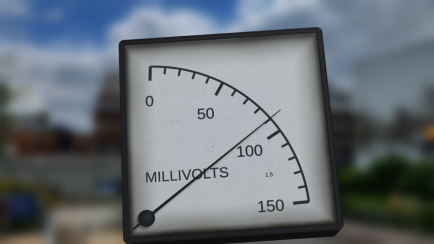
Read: {"value": 90, "unit": "mV"}
